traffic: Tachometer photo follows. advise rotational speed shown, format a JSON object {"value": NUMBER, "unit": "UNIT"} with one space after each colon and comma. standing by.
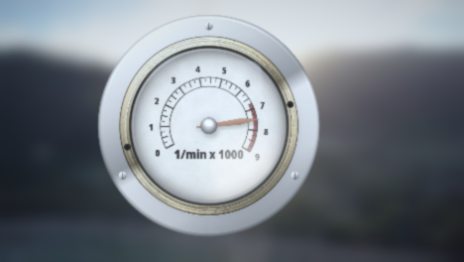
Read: {"value": 7500, "unit": "rpm"}
